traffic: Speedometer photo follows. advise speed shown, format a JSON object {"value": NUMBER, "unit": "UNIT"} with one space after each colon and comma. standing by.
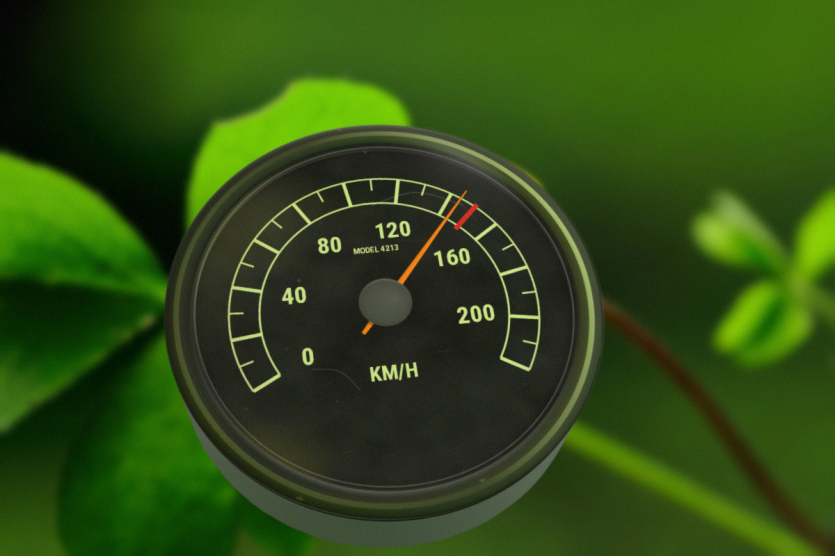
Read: {"value": 145, "unit": "km/h"}
